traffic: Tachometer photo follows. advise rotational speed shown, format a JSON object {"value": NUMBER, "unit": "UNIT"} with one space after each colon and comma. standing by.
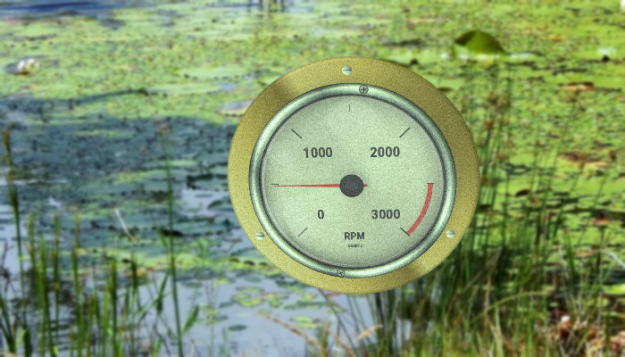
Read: {"value": 500, "unit": "rpm"}
